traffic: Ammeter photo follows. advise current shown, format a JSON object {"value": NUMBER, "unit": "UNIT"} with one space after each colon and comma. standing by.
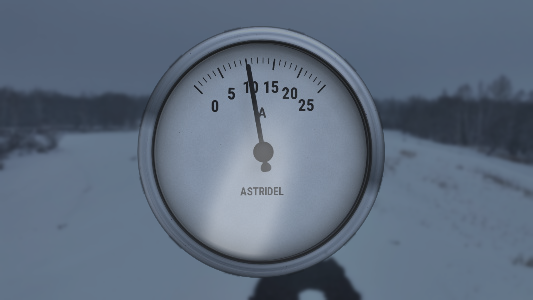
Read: {"value": 10, "unit": "A"}
